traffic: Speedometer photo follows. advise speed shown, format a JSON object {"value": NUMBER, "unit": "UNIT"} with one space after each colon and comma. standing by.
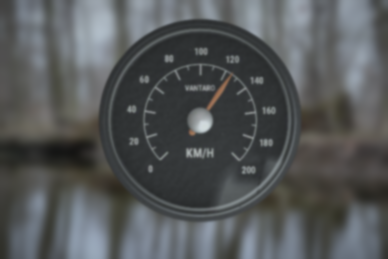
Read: {"value": 125, "unit": "km/h"}
